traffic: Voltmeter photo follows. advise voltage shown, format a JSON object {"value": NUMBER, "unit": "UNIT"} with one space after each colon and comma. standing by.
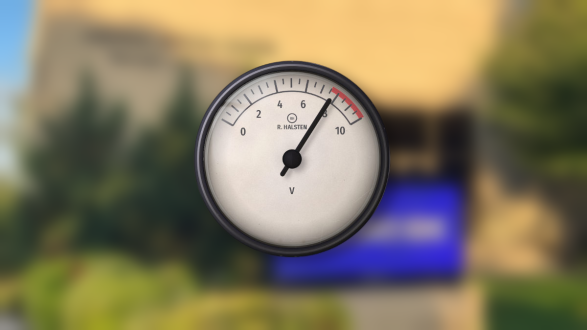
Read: {"value": 7.75, "unit": "V"}
